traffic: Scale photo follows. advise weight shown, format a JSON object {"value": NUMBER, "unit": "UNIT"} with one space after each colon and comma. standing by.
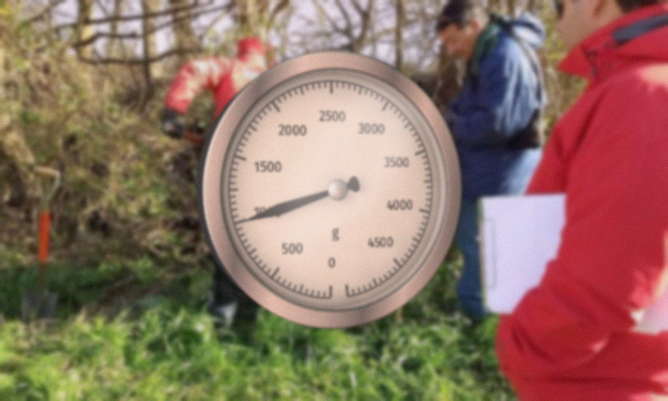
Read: {"value": 1000, "unit": "g"}
